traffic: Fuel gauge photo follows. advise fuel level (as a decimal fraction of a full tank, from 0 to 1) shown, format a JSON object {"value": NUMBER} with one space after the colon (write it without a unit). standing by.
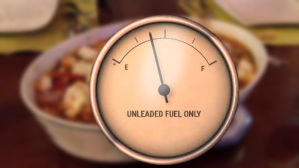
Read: {"value": 0.375}
